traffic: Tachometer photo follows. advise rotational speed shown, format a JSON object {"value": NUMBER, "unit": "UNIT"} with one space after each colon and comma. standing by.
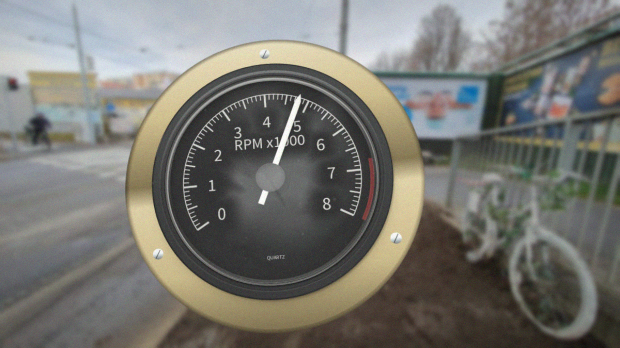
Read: {"value": 4800, "unit": "rpm"}
